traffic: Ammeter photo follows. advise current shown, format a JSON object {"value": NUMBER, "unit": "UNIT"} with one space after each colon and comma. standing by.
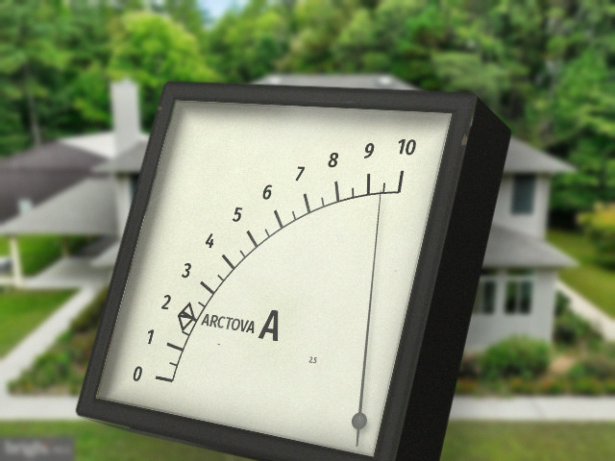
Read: {"value": 9.5, "unit": "A"}
